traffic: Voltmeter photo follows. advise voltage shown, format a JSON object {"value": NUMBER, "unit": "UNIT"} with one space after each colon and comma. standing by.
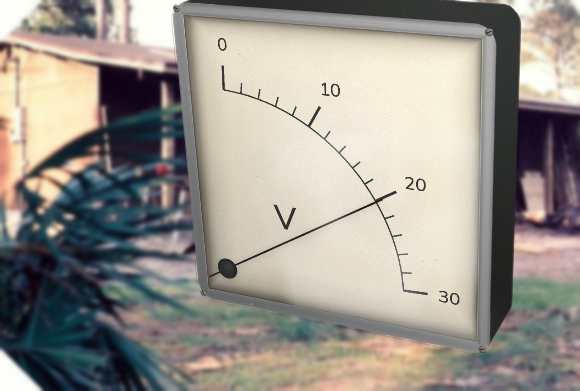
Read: {"value": 20, "unit": "V"}
